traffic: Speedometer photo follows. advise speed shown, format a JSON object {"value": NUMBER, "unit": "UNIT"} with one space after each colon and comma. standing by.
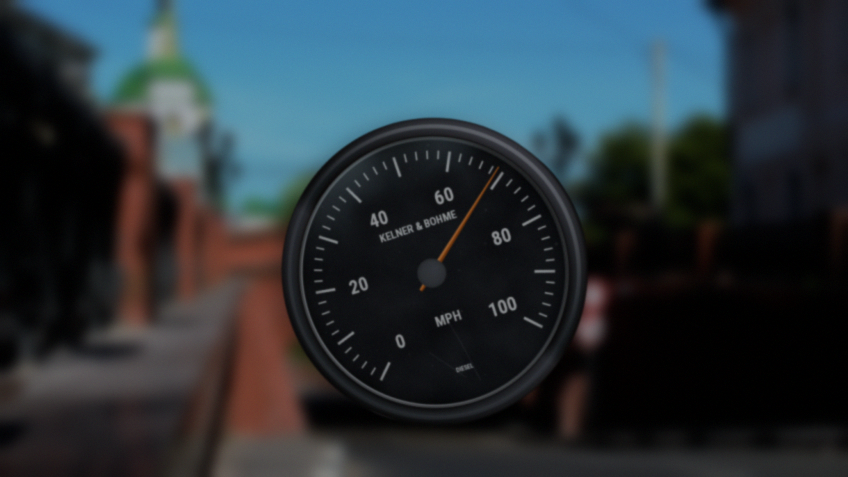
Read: {"value": 69, "unit": "mph"}
